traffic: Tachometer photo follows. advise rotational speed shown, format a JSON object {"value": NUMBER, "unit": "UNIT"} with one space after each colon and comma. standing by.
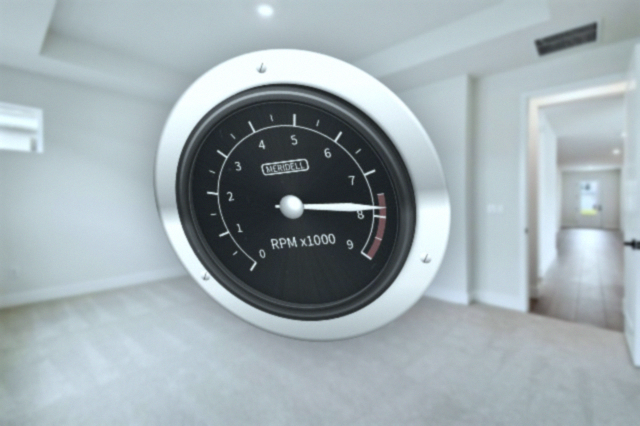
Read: {"value": 7750, "unit": "rpm"}
